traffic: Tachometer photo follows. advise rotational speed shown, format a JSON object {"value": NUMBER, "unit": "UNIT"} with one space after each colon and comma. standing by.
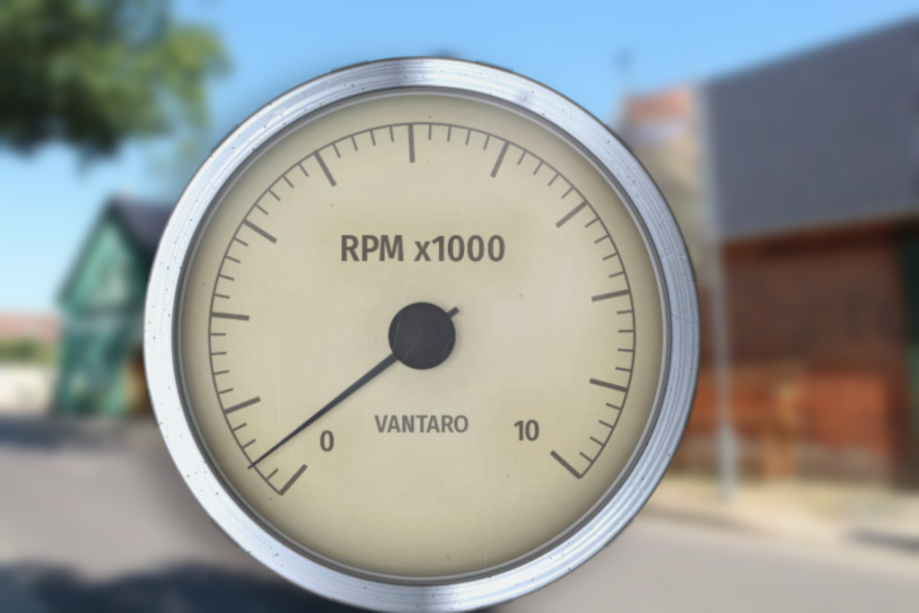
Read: {"value": 400, "unit": "rpm"}
